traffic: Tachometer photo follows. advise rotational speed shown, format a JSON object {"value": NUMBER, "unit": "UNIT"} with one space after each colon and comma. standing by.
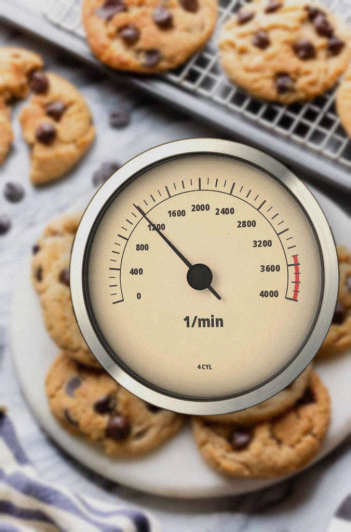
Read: {"value": 1200, "unit": "rpm"}
